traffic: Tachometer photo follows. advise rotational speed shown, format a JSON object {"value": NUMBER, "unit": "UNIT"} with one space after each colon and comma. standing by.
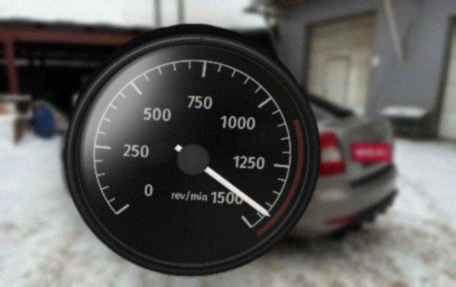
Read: {"value": 1425, "unit": "rpm"}
